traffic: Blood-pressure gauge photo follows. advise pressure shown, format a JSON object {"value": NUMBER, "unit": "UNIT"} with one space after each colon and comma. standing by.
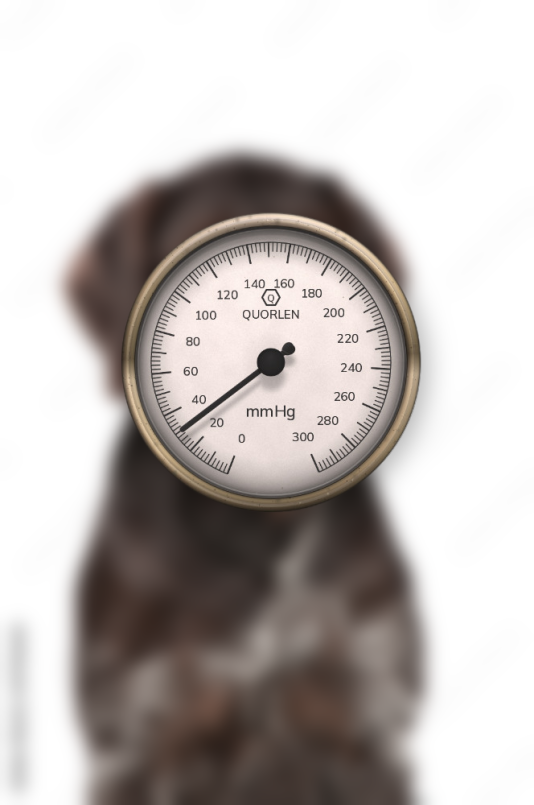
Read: {"value": 30, "unit": "mmHg"}
